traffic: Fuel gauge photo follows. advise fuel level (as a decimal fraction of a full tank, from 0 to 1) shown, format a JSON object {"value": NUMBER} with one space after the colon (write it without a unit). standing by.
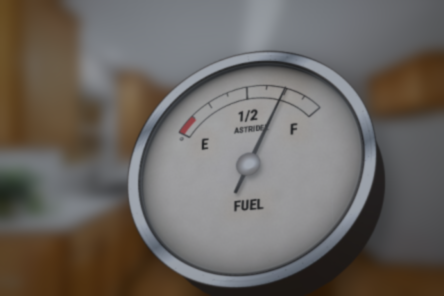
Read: {"value": 0.75}
